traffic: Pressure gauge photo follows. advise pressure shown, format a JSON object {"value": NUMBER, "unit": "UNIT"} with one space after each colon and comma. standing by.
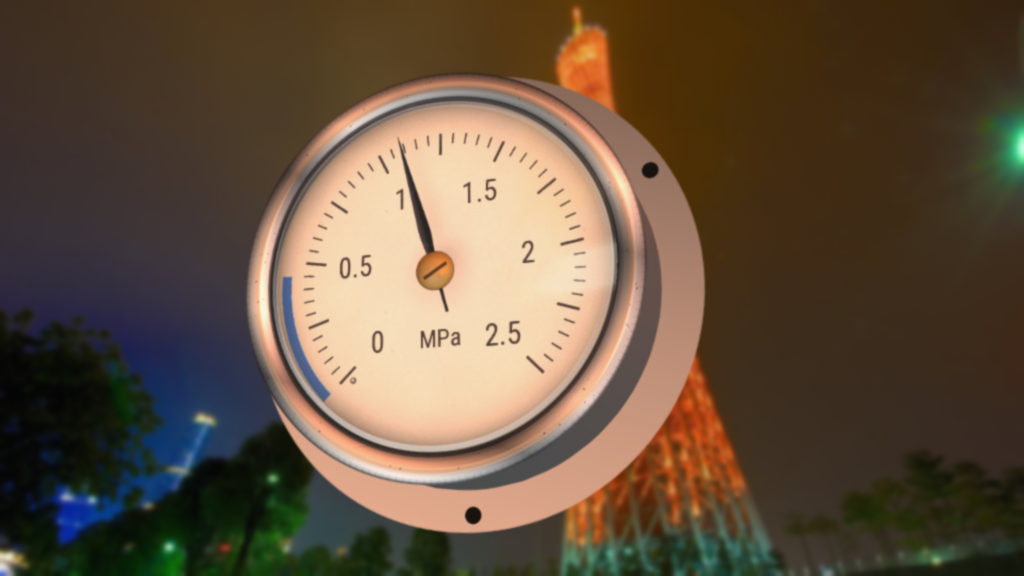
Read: {"value": 1.1, "unit": "MPa"}
